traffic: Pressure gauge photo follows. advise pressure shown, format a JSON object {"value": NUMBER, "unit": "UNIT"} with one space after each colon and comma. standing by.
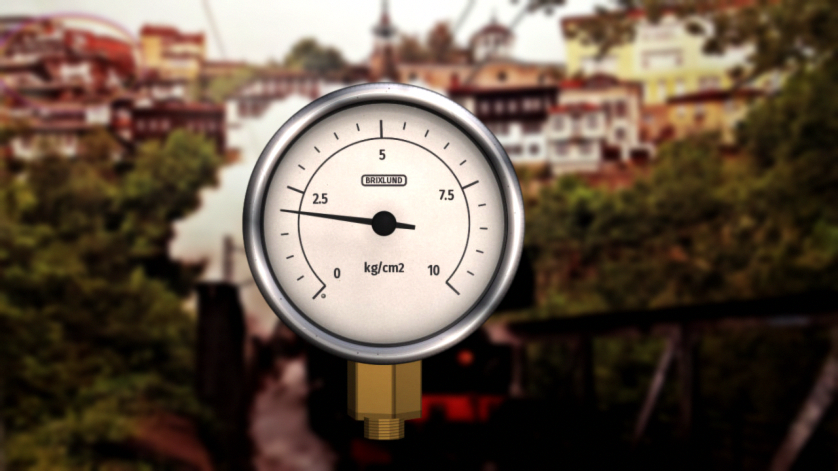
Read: {"value": 2, "unit": "kg/cm²"}
